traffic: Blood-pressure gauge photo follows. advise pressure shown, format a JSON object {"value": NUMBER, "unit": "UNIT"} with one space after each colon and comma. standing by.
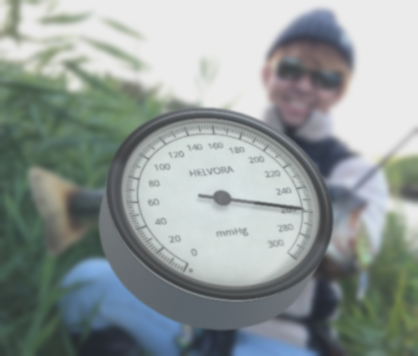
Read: {"value": 260, "unit": "mmHg"}
